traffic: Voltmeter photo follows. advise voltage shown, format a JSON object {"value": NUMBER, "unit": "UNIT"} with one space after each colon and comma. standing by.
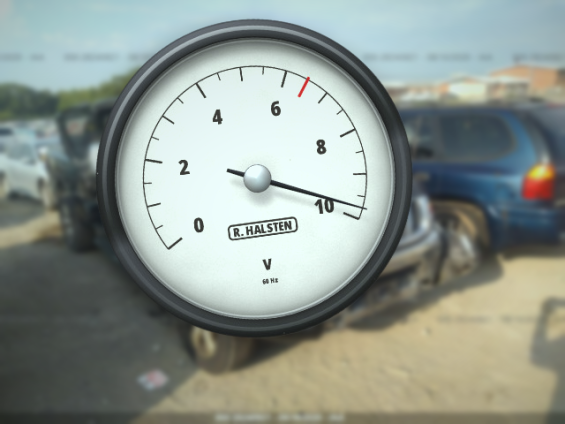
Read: {"value": 9.75, "unit": "V"}
